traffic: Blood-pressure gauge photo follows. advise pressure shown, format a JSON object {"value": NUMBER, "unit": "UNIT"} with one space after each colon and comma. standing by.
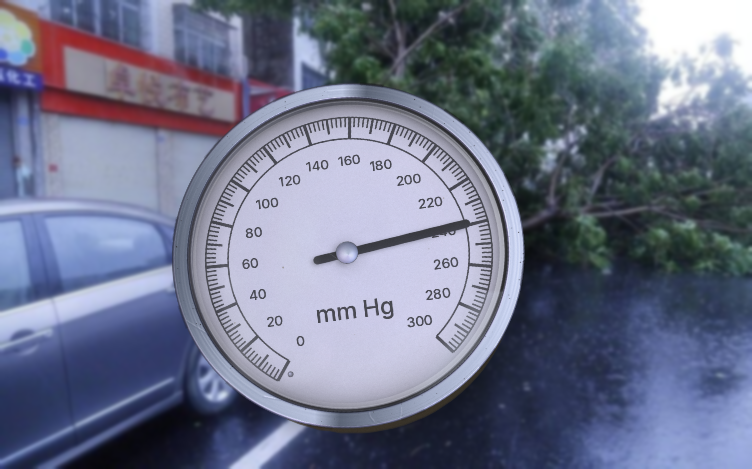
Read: {"value": 240, "unit": "mmHg"}
